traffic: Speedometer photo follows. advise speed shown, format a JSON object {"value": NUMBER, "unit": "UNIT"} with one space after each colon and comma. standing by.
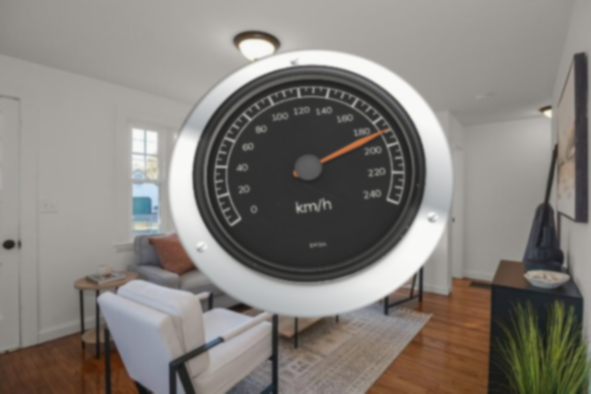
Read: {"value": 190, "unit": "km/h"}
